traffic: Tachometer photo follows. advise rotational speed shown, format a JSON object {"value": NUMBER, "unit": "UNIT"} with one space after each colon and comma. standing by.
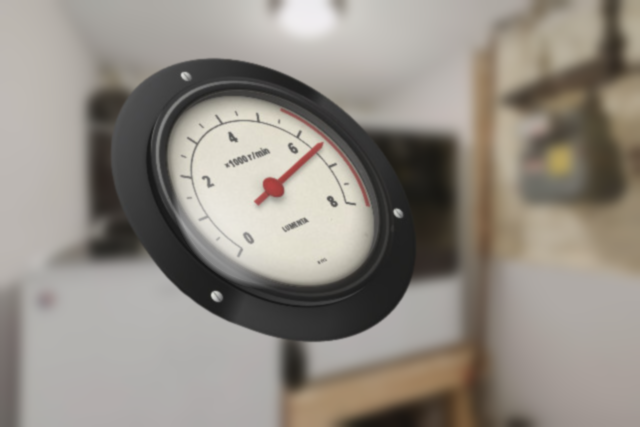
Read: {"value": 6500, "unit": "rpm"}
